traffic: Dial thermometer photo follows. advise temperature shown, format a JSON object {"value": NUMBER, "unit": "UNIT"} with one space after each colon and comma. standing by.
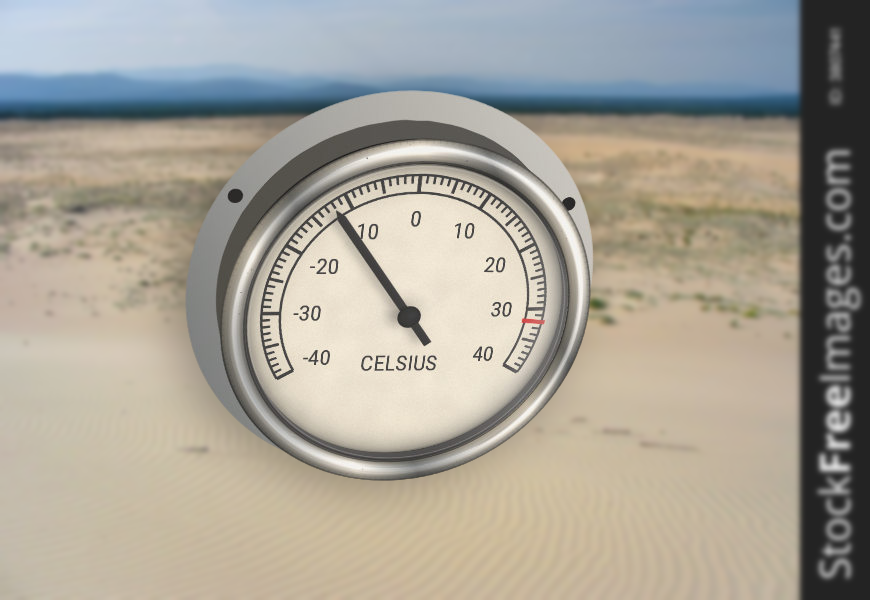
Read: {"value": -12, "unit": "°C"}
